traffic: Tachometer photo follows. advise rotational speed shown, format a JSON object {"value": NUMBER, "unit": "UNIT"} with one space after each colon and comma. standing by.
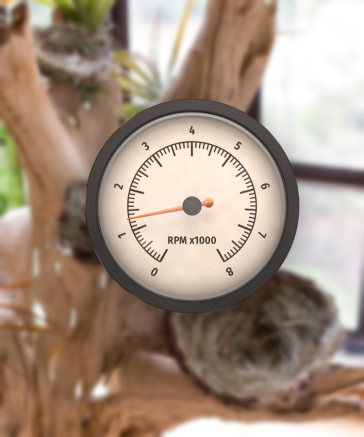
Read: {"value": 1300, "unit": "rpm"}
